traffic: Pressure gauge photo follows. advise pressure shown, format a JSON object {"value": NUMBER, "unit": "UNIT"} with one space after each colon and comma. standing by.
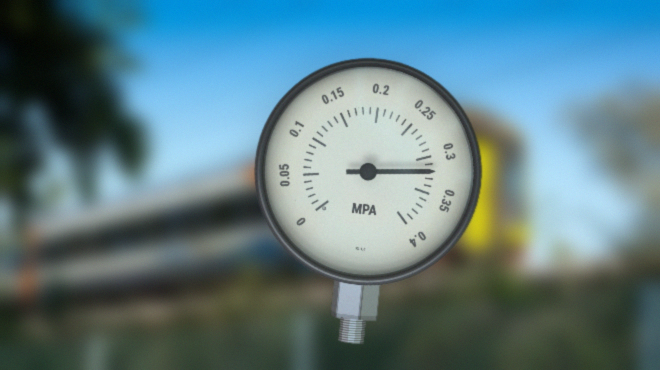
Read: {"value": 0.32, "unit": "MPa"}
